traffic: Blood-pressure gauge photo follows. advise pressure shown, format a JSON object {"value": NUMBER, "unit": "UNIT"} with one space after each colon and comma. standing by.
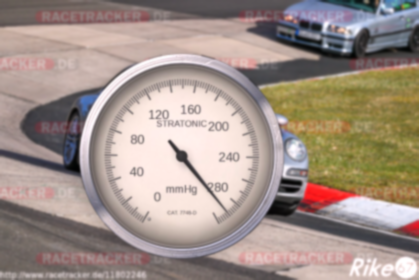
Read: {"value": 290, "unit": "mmHg"}
